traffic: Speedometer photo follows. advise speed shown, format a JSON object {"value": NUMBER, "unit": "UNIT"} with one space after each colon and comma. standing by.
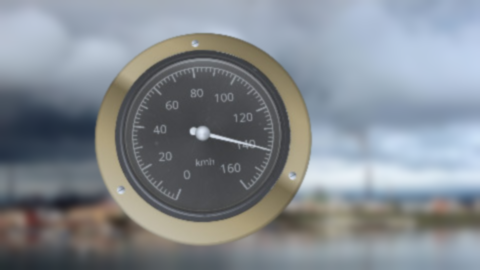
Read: {"value": 140, "unit": "km/h"}
